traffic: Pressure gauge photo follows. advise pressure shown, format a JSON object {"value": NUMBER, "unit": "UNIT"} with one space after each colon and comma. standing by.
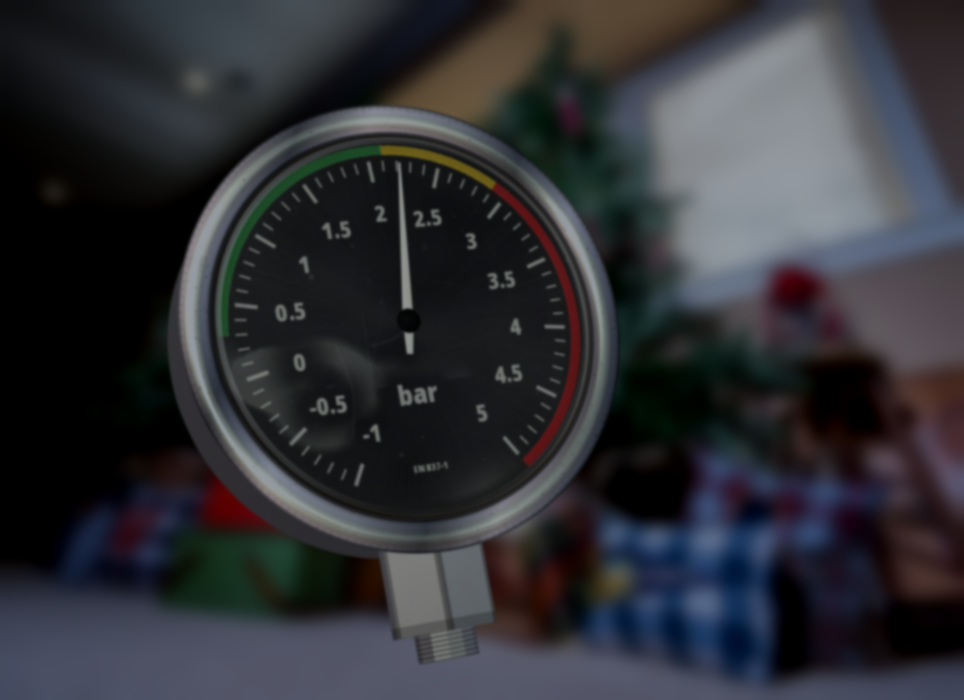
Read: {"value": 2.2, "unit": "bar"}
